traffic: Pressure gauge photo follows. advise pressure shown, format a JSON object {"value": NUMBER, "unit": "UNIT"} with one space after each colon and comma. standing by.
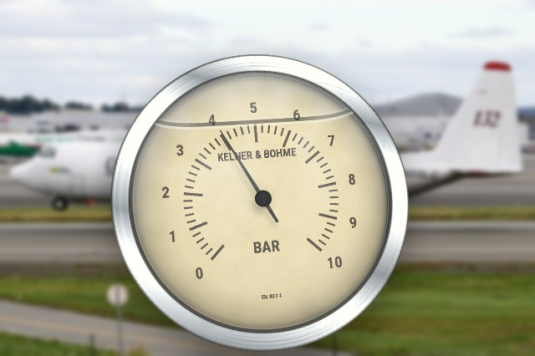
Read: {"value": 4, "unit": "bar"}
